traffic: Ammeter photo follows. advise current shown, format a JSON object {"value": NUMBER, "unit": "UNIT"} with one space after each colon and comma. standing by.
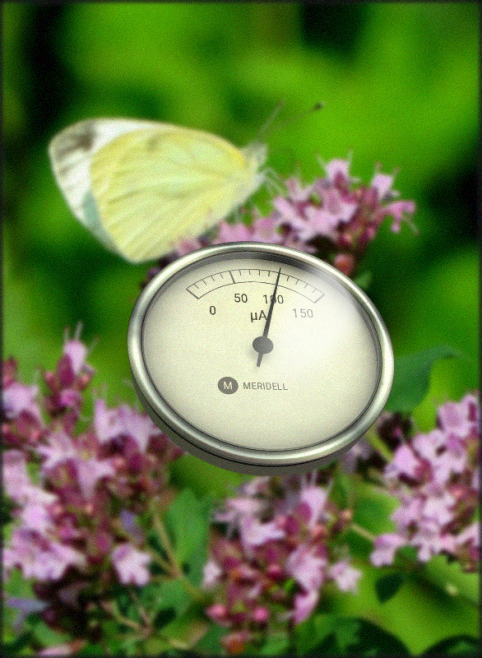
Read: {"value": 100, "unit": "µA"}
